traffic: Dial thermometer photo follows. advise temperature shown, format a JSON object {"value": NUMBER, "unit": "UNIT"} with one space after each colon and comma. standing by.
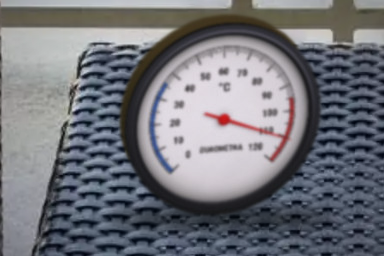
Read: {"value": 110, "unit": "°C"}
